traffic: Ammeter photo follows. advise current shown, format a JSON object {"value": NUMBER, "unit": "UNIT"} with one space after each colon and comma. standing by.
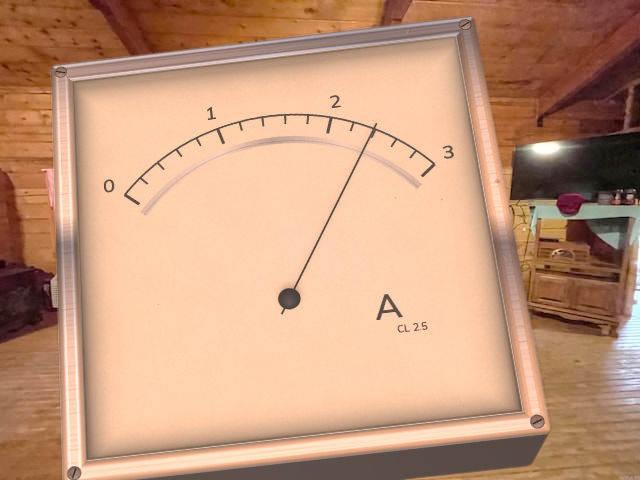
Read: {"value": 2.4, "unit": "A"}
